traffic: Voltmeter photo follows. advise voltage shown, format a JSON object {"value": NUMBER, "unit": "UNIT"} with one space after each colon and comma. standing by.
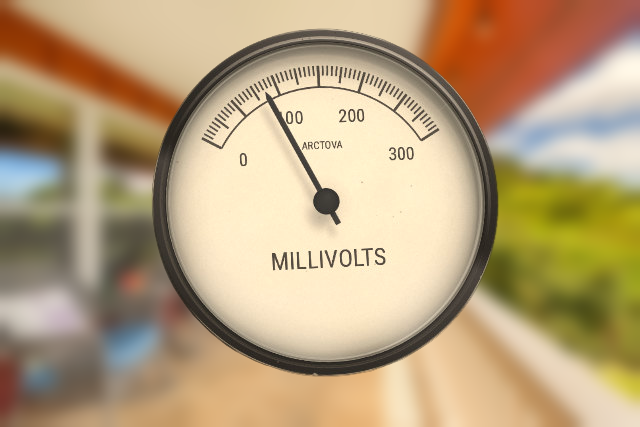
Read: {"value": 85, "unit": "mV"}
